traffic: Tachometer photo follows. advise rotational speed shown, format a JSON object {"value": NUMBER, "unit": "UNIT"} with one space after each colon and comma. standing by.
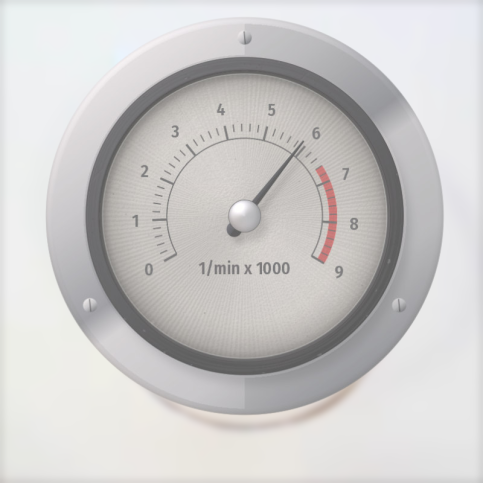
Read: {"value": 5900, "unit": "rpm"}
